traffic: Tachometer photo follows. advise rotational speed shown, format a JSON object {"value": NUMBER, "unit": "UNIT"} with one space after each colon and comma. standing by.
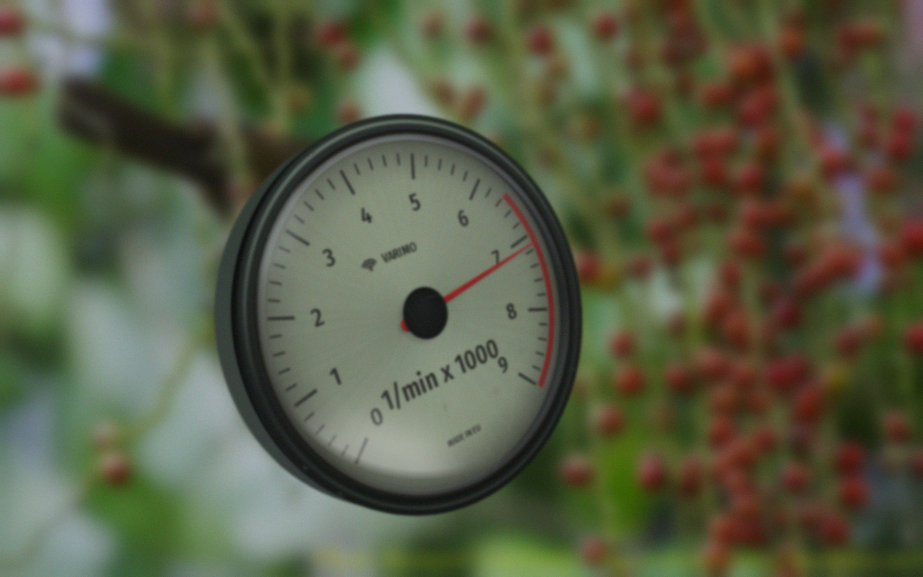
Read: {"value": 7100, "unit": "rpm"}
